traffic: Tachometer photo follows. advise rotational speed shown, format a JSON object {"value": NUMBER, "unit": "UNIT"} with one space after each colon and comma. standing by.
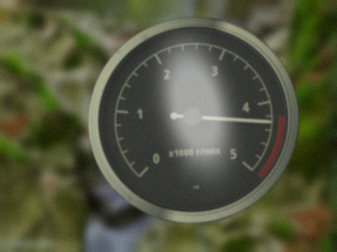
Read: {"value": 4300, "unit": "rpm"}
